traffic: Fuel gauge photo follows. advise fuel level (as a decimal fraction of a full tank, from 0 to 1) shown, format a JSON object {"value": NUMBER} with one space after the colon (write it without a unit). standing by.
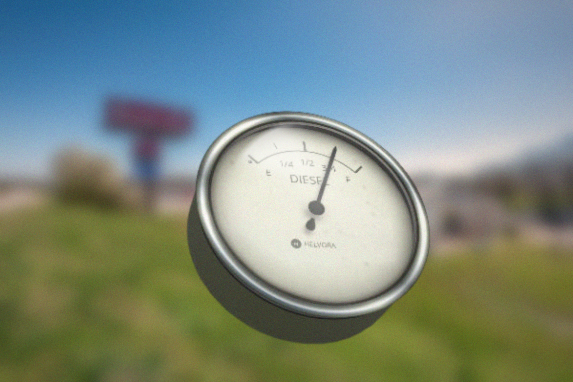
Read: {"value": 0.75}
